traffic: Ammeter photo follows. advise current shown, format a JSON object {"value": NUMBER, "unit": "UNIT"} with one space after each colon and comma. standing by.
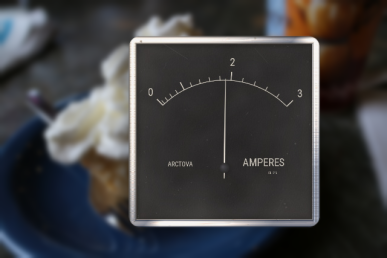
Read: {"value": 1.9, "unit": "A"}
